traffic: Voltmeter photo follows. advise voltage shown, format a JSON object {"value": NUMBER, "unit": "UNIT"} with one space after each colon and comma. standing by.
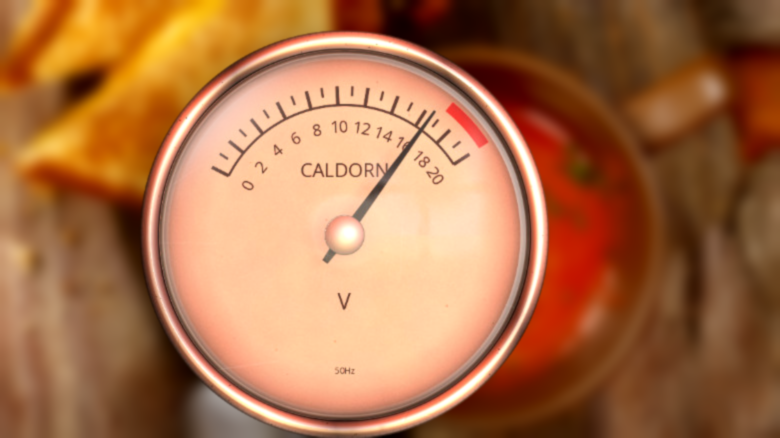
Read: {"value": 16.5, "unit": "V"}
